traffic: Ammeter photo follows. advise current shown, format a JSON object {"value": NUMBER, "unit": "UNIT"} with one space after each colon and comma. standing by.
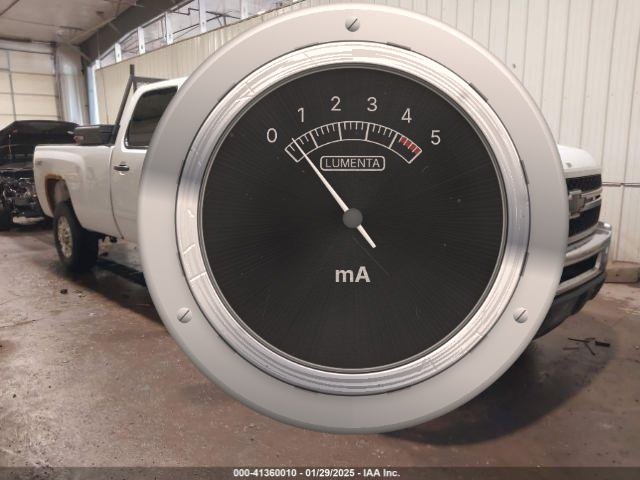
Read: {"value": 0.4, "unit": "mA"}
